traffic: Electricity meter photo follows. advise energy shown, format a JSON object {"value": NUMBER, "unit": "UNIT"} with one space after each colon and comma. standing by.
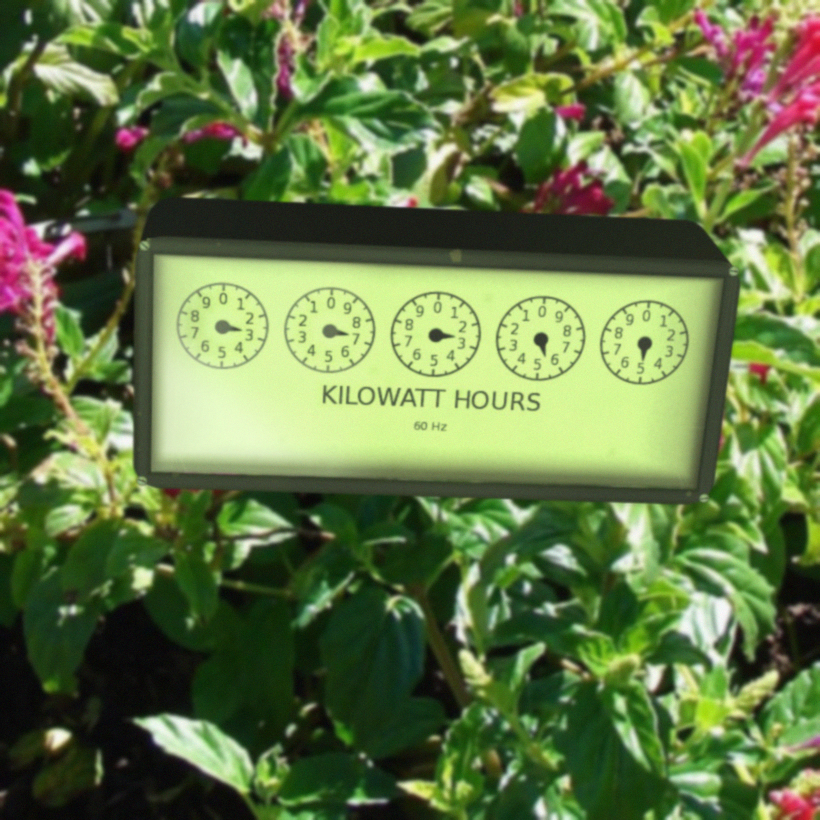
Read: {"value": 27255, "unit": "kWh"}
